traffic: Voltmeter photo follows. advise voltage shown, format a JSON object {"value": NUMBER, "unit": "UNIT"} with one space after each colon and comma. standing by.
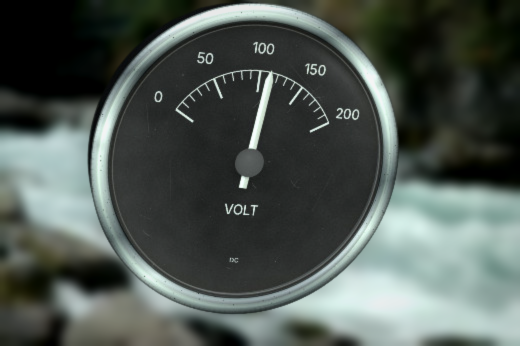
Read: {"value": 110, "unit": "V"}
